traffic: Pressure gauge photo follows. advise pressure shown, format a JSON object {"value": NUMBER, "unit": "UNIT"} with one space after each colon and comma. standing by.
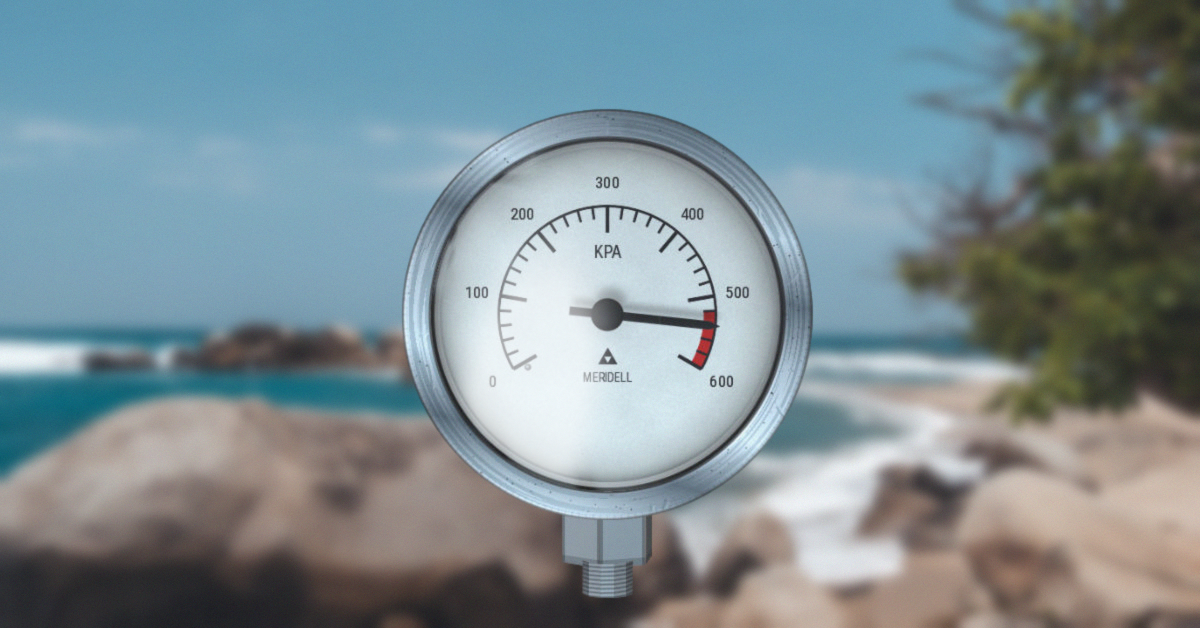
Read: {"value": 540, "unit": "kPa"}
